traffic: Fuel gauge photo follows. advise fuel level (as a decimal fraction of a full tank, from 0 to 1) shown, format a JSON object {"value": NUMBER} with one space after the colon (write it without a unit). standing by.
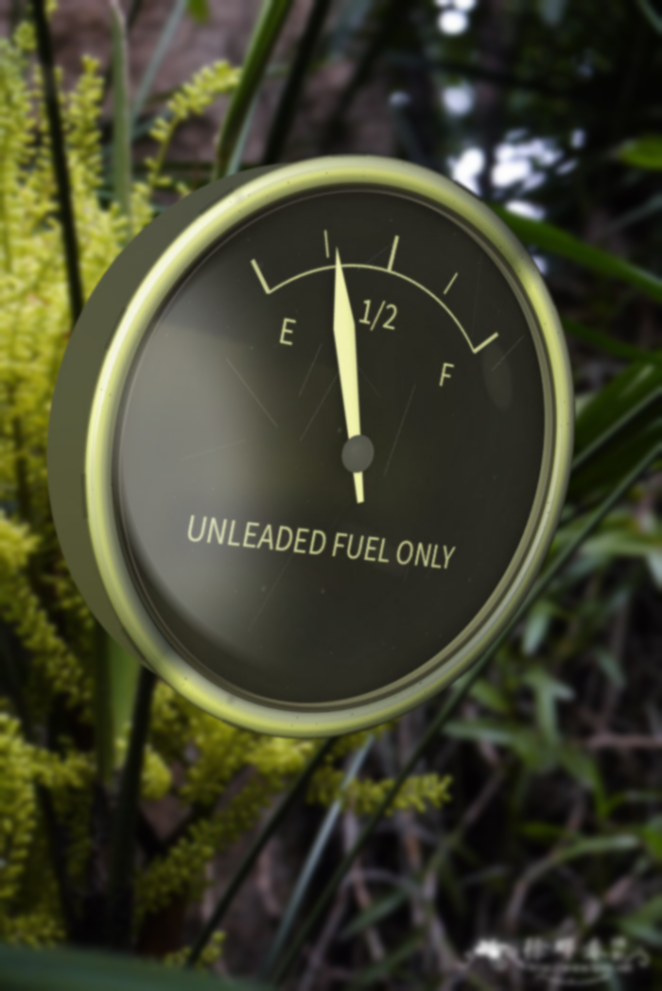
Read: {"value": 0.25}
